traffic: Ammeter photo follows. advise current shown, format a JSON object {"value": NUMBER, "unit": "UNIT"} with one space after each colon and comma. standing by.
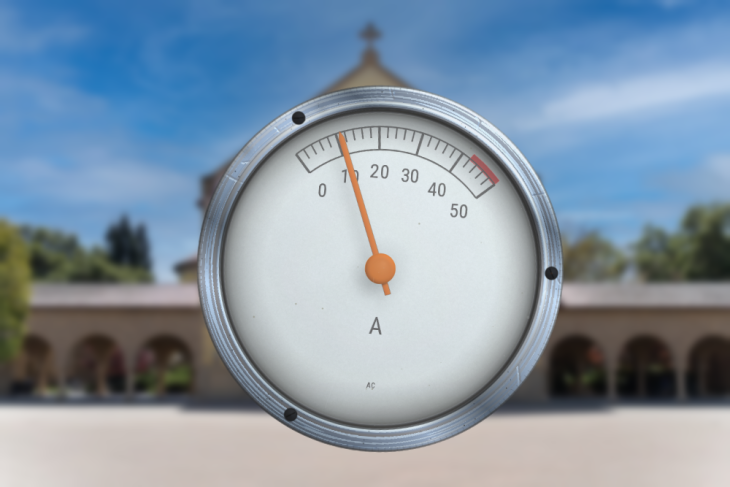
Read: {"value": 11, "unit": "A"}
